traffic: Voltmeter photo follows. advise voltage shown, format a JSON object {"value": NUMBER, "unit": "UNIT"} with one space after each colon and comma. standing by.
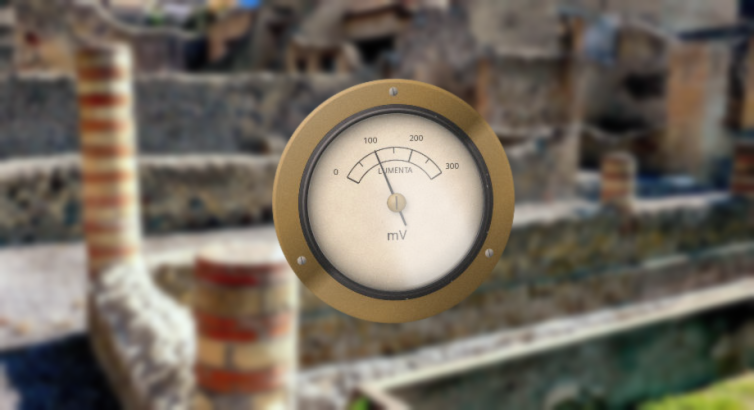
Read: {"value": 100, "unit": "mV"}
